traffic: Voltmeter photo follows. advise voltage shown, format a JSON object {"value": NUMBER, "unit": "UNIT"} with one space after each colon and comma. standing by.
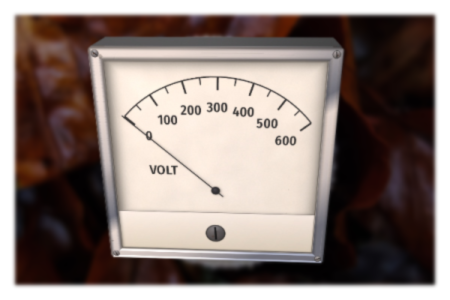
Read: {"value": 0, "unit": "V"}
